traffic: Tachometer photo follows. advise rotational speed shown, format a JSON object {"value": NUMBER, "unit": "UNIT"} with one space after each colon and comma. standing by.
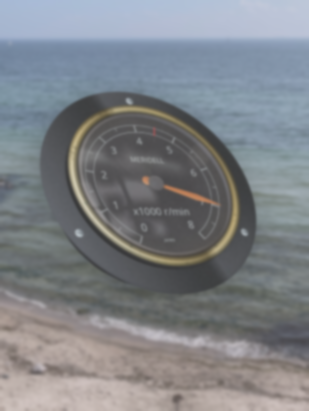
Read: {"value": 7000, "unit": "rpm"}
